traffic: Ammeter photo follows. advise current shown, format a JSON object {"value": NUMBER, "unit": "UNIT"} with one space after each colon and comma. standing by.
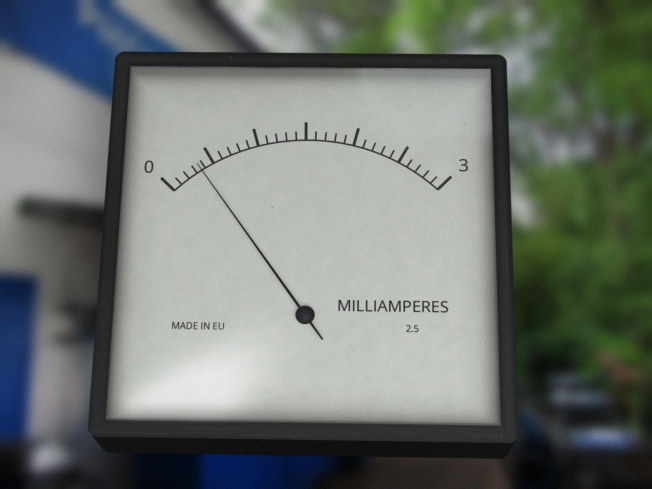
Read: {"value": 0.35, "unit": "mA"}
